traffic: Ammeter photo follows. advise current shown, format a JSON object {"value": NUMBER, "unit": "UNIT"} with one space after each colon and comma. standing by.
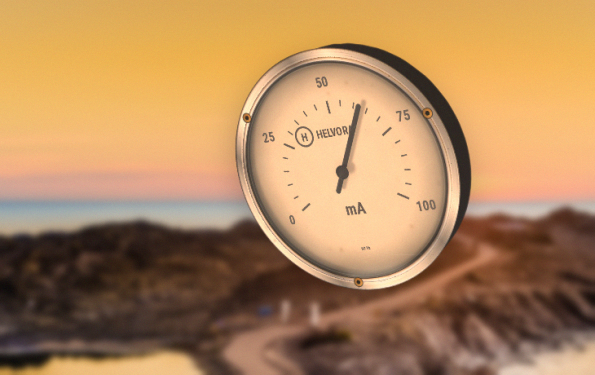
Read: {"value": 62.5, "unit": "mA"}
